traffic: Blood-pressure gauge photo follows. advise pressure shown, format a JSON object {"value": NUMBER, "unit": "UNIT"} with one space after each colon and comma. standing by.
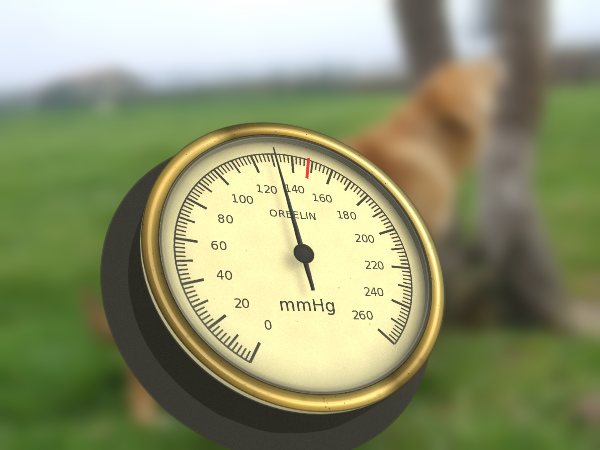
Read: {"value": 130, "unit": "mmHg"}
